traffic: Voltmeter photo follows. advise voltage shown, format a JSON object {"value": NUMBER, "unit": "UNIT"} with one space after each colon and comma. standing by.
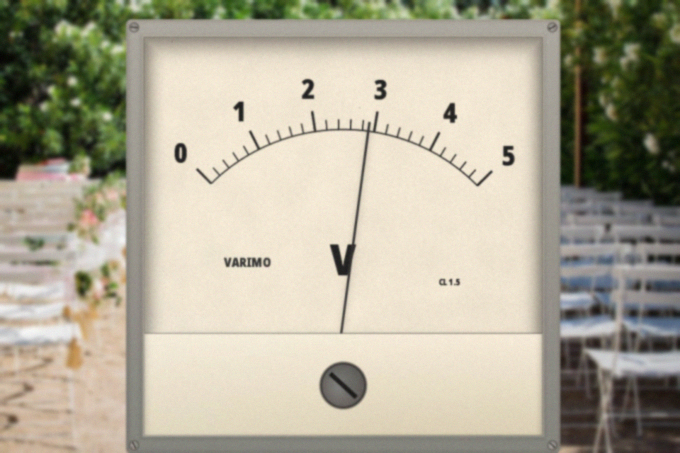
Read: {"value": 2.9, "unit": "V"}
